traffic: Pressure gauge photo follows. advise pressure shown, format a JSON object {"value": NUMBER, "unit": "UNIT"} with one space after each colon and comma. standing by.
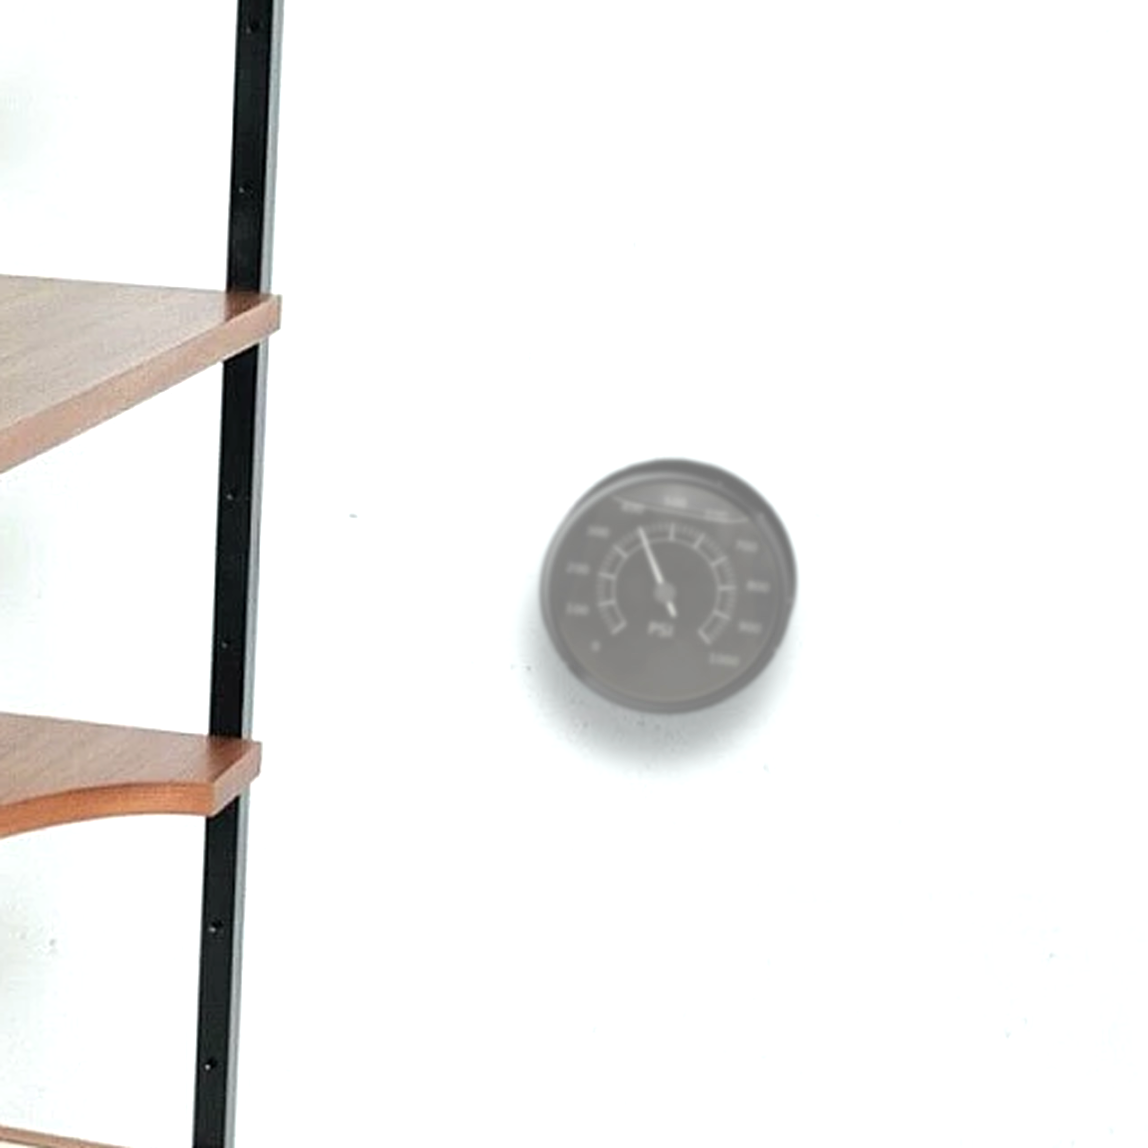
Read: {"value": 400, "unit": "psi"}
